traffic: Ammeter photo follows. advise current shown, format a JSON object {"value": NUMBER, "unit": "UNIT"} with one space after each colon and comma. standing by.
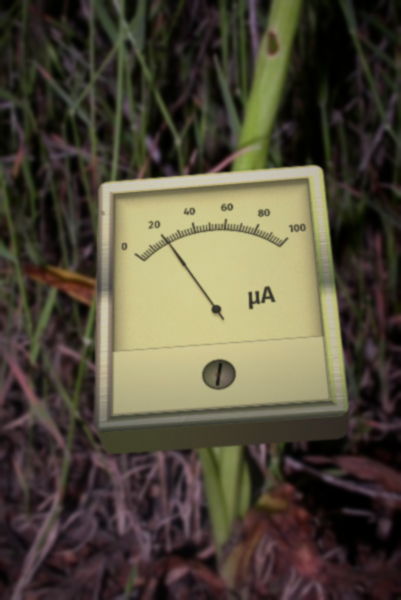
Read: {"value": 20, "unit": "µA"}
